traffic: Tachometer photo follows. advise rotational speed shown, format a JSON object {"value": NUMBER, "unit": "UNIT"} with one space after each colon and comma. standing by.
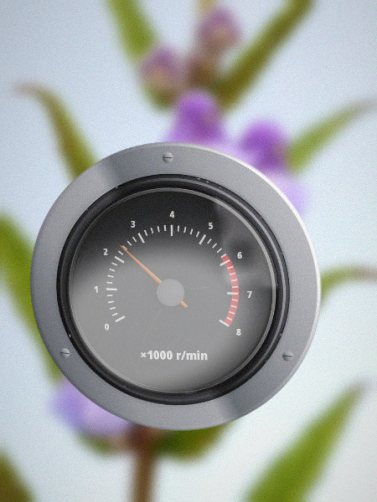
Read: {"value": 2400, "unit": "rpm"}
